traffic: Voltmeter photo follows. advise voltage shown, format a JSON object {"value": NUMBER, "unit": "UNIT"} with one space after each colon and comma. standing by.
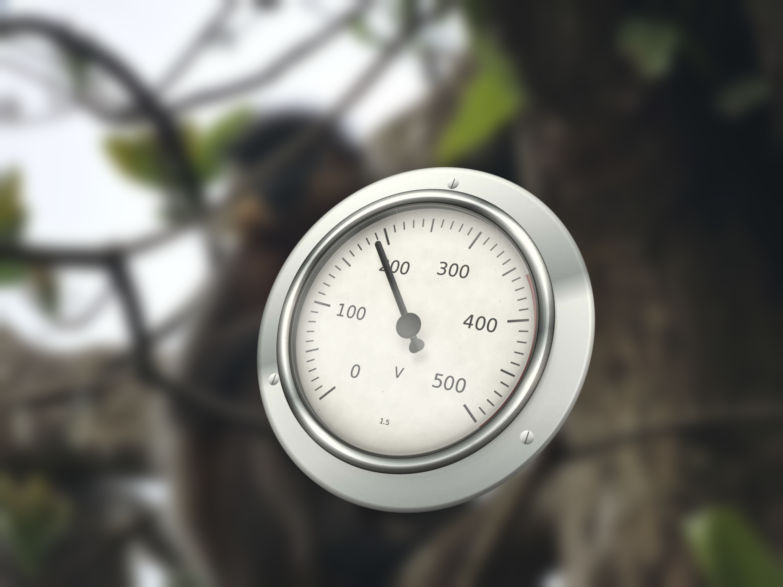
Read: {"value": 190, "unit": "V"}
